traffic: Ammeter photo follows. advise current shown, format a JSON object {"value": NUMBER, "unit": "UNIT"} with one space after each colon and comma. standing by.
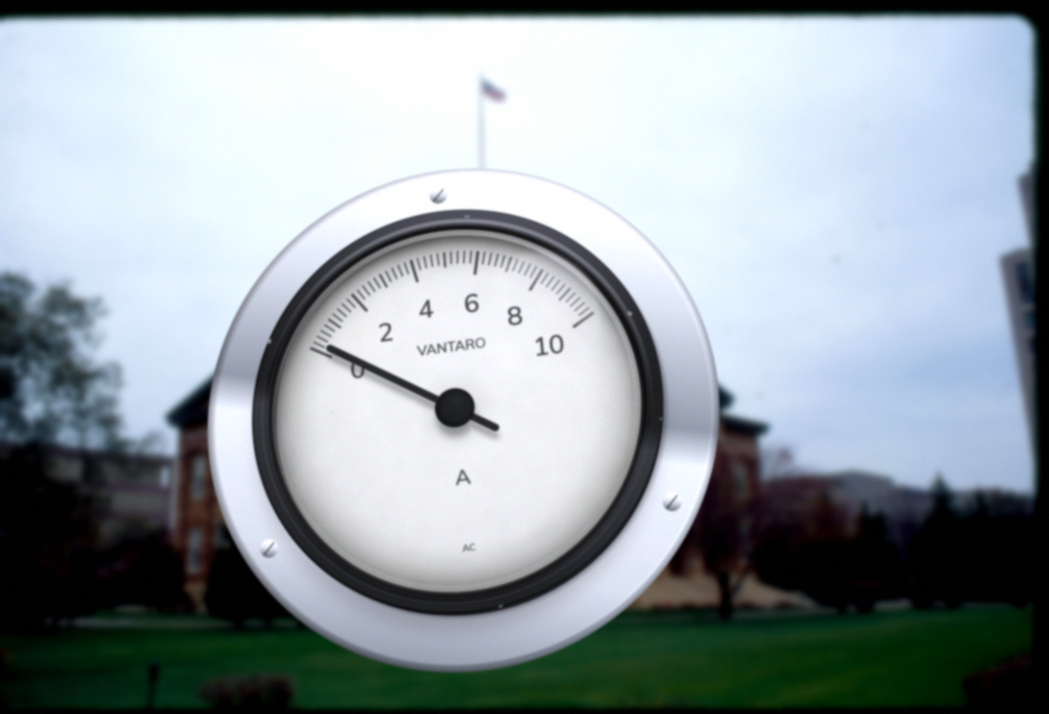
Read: {"value": 0.2, "unit": "A"}
